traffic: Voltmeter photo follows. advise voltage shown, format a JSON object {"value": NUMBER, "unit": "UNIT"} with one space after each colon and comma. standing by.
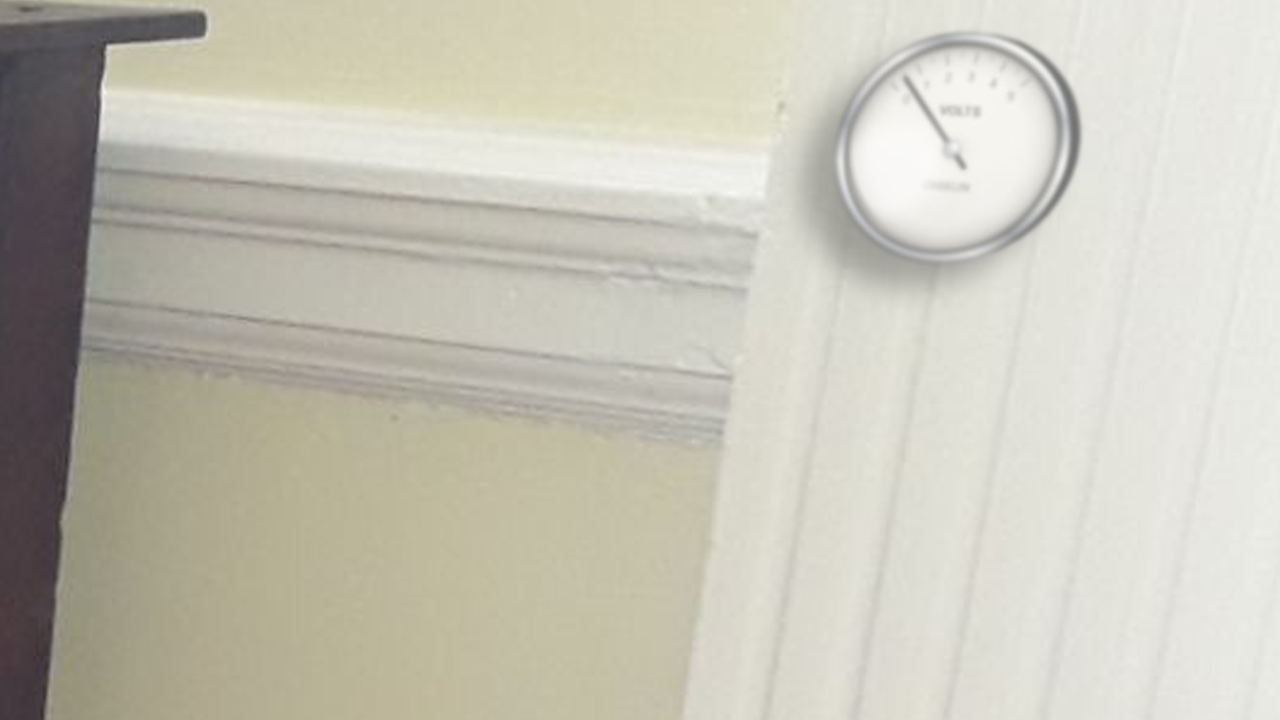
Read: {"value": 0.5, "unit": "V"}
